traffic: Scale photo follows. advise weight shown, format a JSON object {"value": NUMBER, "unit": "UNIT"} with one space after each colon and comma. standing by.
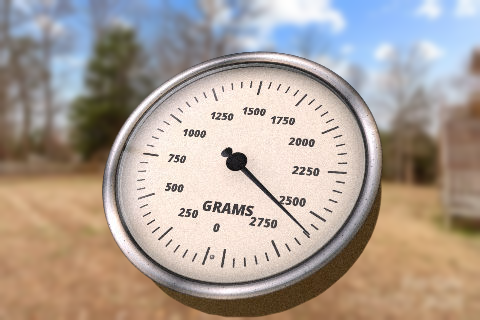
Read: {"value": 2600, "unit": "g"}
